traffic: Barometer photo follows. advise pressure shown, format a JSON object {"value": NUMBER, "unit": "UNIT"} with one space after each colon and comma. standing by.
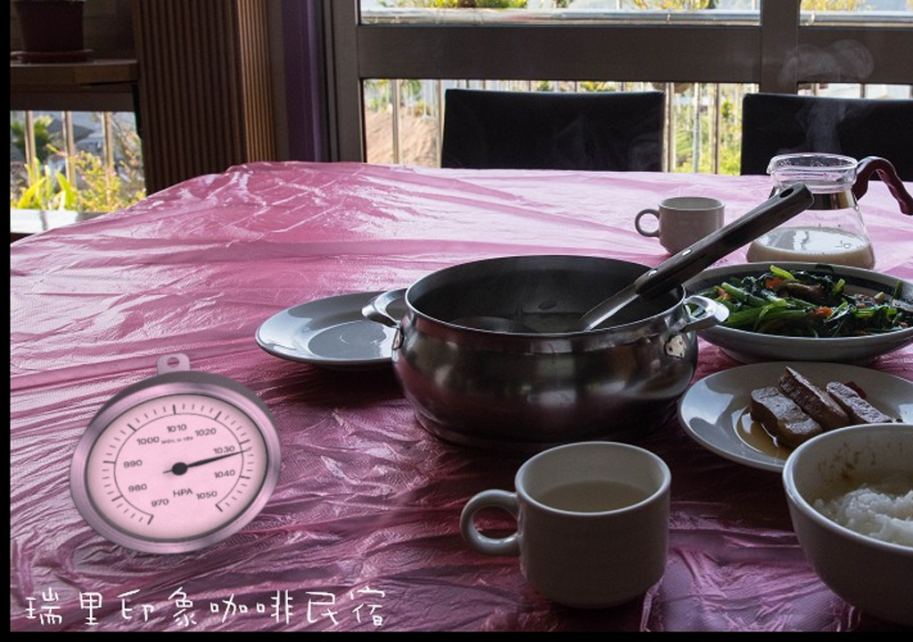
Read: {"value": 1032, "unit": "hPa"}
